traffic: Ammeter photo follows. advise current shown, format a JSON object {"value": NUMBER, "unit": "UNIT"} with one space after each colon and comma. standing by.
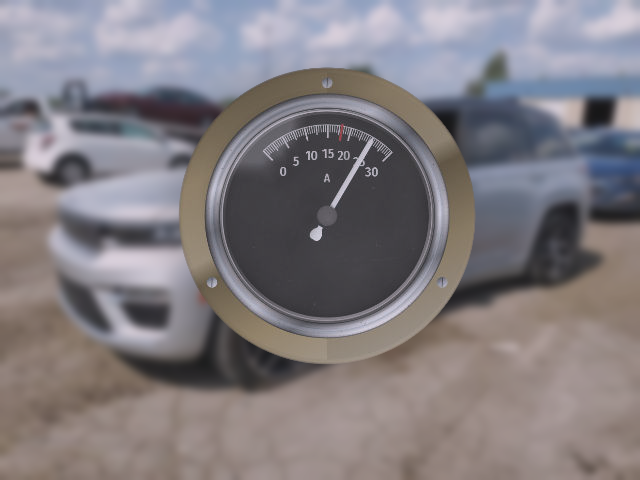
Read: {"value": 25, "unit": "A"}
